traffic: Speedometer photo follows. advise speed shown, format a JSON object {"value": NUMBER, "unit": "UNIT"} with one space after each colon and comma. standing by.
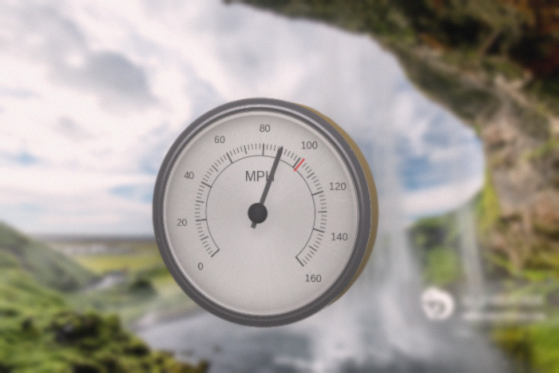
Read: {"value": 90, "unit": "mph"}
